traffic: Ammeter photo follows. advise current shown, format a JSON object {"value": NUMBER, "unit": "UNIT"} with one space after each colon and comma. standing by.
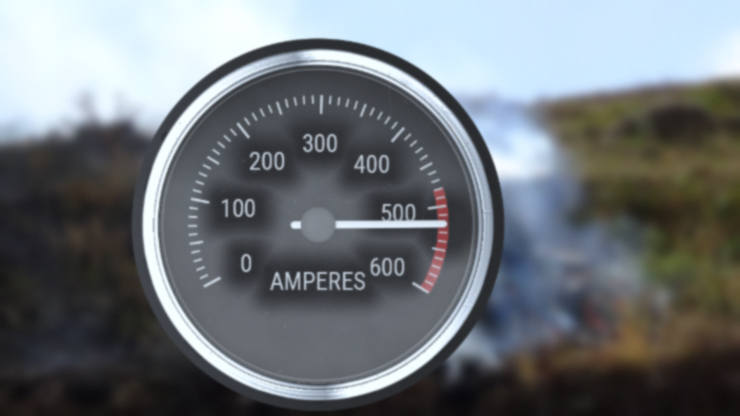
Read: {"value": 520, "unit": "A"}
